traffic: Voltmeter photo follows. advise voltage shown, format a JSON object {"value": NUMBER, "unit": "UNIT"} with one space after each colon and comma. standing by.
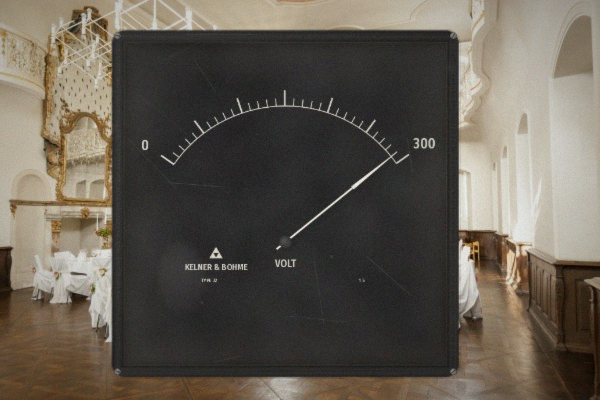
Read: {"value": 290, "unit": "V"}
